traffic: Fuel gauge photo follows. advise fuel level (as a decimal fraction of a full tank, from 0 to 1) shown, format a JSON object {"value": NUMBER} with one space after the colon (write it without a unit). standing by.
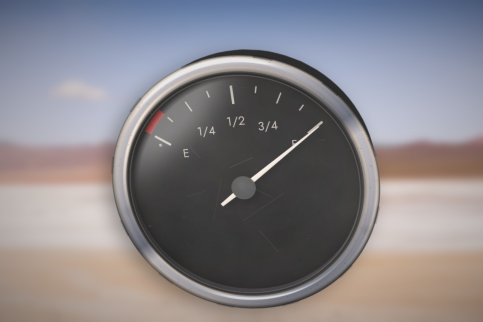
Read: {"value": 1}
